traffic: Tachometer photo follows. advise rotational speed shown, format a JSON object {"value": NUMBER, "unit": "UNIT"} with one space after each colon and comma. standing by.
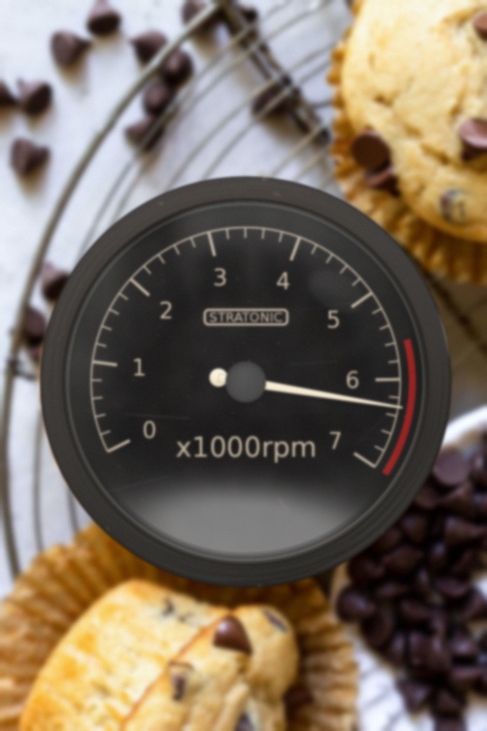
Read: {"value": 6300, "unit": "rpm"}
